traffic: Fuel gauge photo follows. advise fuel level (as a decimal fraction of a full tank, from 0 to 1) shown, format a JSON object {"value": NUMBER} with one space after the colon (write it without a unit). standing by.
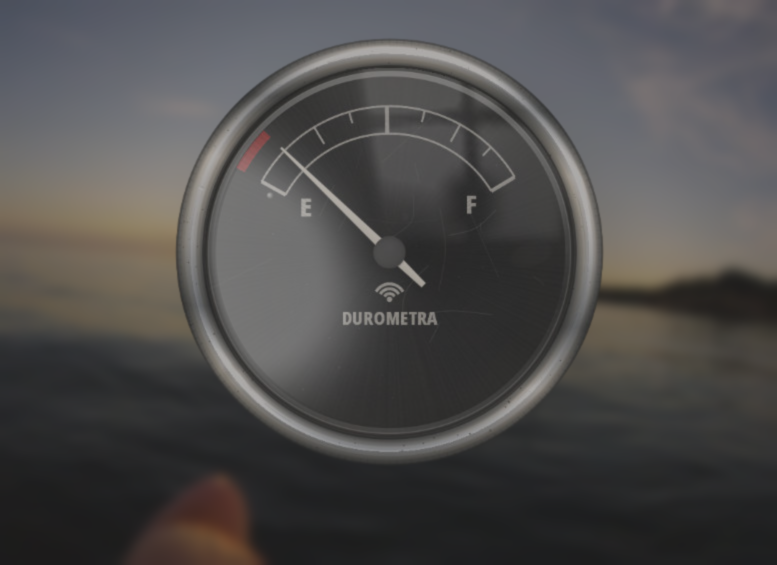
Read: {"value": 0.125}
